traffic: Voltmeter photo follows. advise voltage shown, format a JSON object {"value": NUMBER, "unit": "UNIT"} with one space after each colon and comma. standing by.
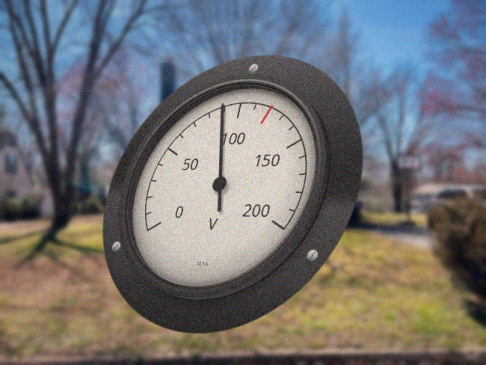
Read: {"value": 90, "unit": "V"}
